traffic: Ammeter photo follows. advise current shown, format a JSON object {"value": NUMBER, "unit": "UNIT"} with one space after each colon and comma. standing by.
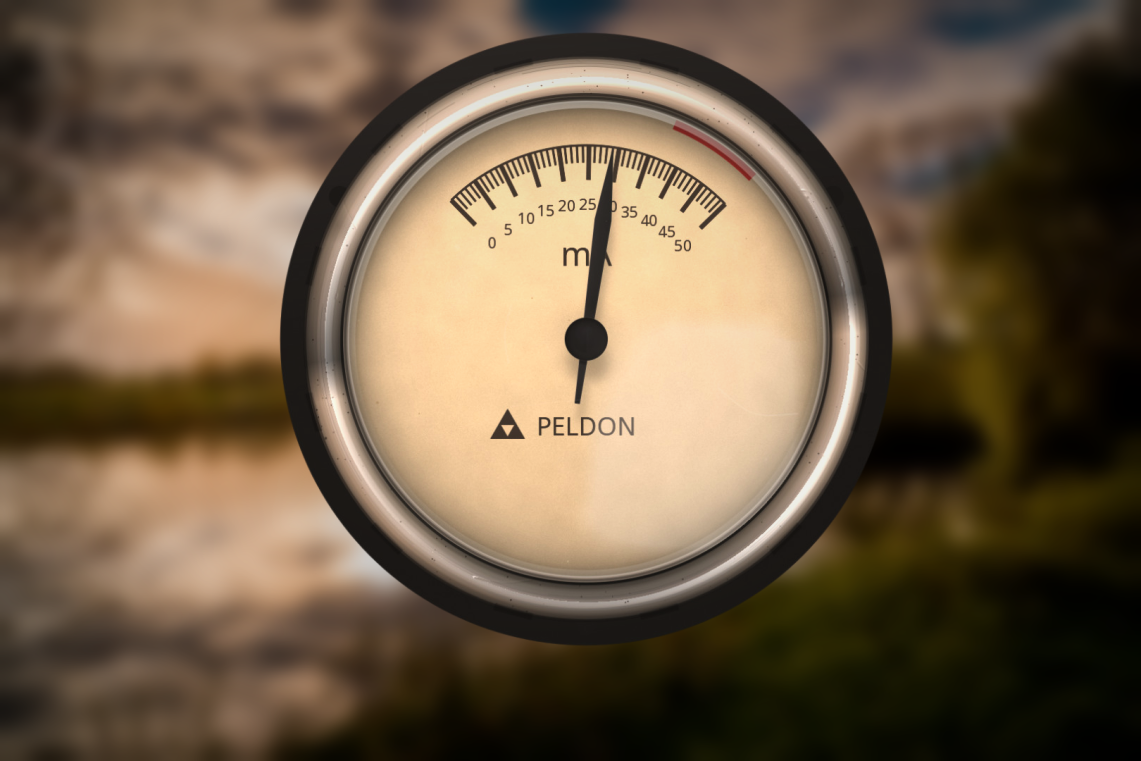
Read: {"value": 29, "unit": "mA"}
